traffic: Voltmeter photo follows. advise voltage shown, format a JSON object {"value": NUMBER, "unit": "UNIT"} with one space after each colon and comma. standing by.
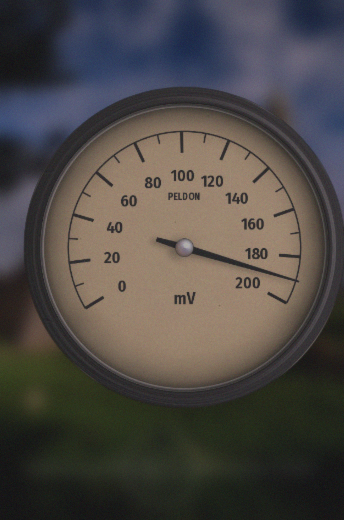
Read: {"value": 190, "unit": "mV"}
